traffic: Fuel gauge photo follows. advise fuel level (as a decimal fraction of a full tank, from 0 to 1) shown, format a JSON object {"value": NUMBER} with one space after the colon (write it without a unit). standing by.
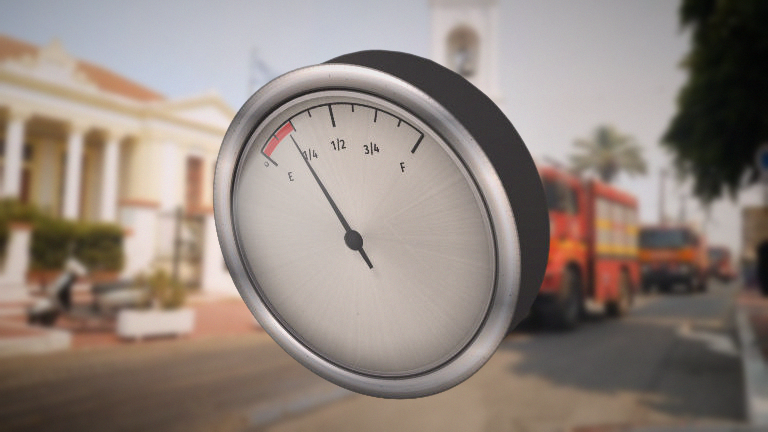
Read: {"value": 0.25}
